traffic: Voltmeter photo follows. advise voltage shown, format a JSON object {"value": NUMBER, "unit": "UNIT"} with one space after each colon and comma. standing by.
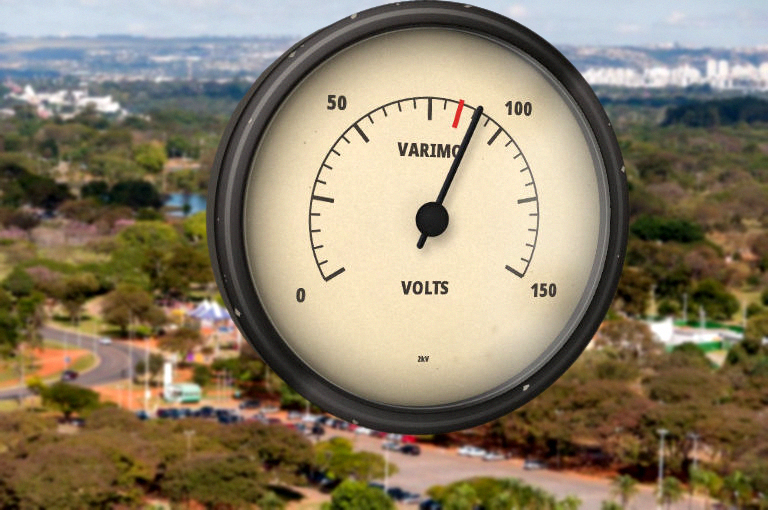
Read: {"value": 90, "unit": "V"}
